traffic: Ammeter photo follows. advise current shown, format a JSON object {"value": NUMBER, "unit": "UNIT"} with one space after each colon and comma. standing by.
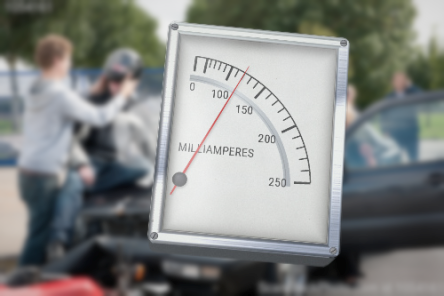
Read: {"value": 120, "unit": "mA"}
